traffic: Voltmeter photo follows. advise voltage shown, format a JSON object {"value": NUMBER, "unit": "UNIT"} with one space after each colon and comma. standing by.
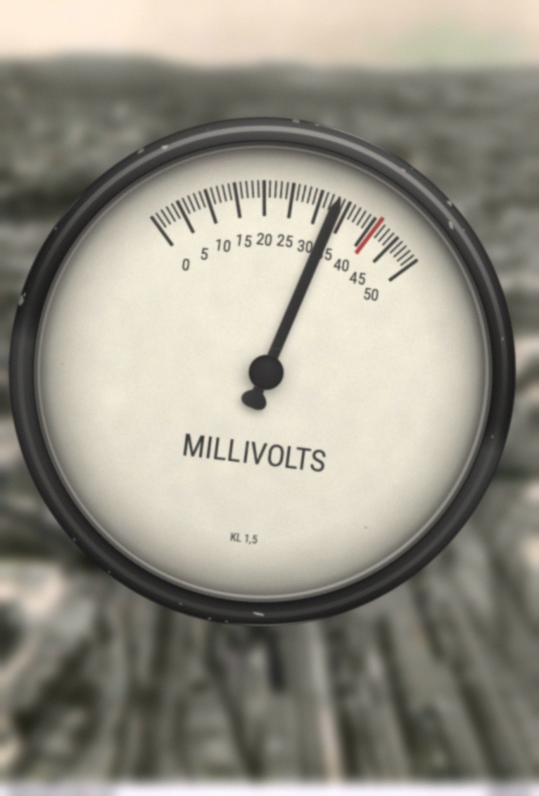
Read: {"value": 33, "unit": "mV"}
